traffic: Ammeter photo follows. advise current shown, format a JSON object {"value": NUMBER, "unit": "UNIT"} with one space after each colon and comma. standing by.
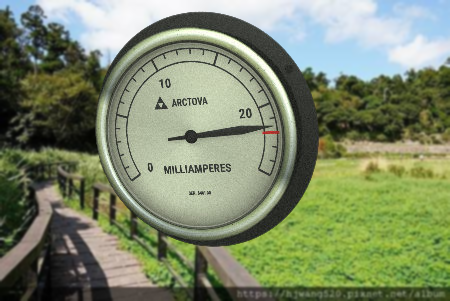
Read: {"value": 21.5, "unit": "mA"}
